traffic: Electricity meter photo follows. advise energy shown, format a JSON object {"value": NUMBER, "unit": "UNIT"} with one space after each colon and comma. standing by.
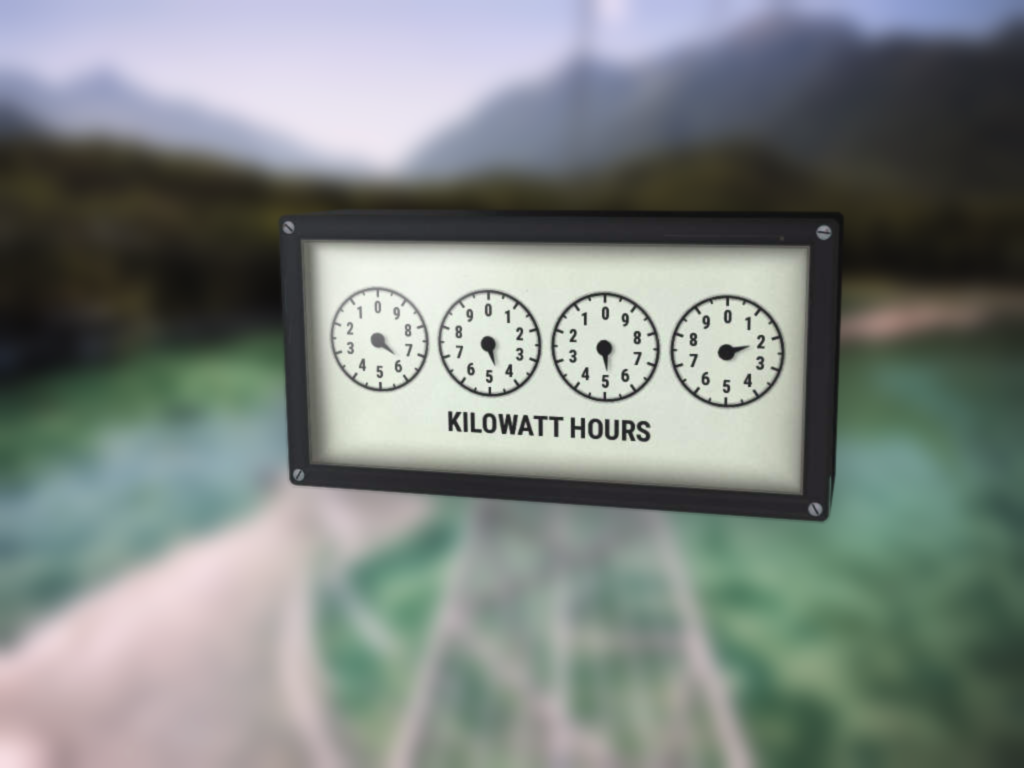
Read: {"value": 6452, "unit": "kWh"}
